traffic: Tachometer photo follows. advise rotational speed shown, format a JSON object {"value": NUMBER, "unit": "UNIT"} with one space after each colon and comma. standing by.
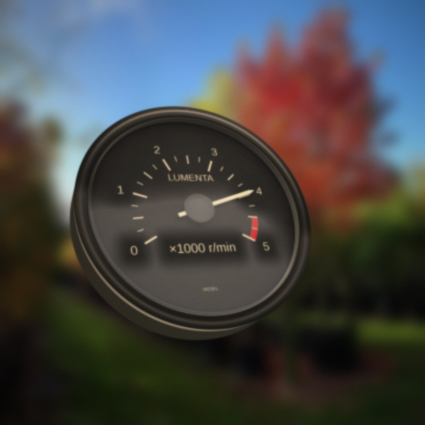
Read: {"value": 4000, "unit": "rpm"}
